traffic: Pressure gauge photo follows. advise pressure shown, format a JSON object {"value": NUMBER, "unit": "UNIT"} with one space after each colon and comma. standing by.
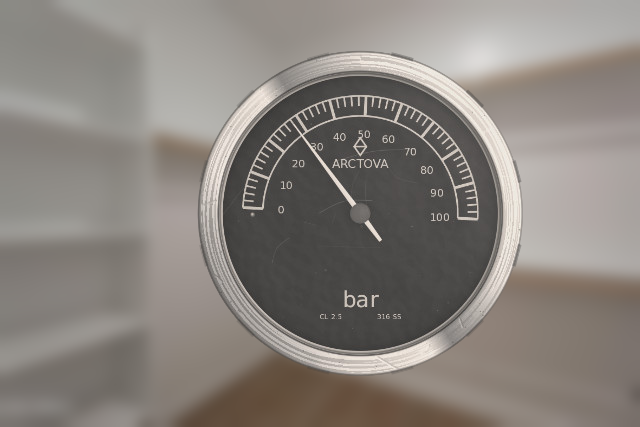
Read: {"value": 28, "unit": "bar"}
